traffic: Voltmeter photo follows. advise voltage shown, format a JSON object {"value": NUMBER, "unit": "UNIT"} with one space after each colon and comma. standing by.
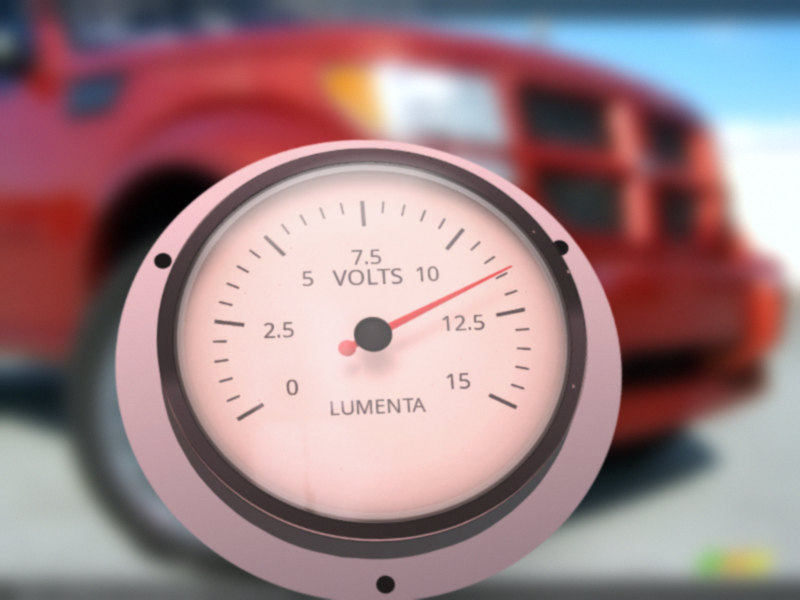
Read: {"value": 11.5, "unit": "V"}
